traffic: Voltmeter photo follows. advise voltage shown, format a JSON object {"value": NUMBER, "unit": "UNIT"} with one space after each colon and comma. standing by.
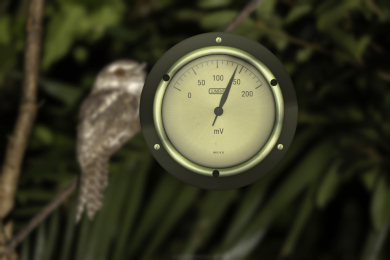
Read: {"value": 140, "unit": "mV"}
